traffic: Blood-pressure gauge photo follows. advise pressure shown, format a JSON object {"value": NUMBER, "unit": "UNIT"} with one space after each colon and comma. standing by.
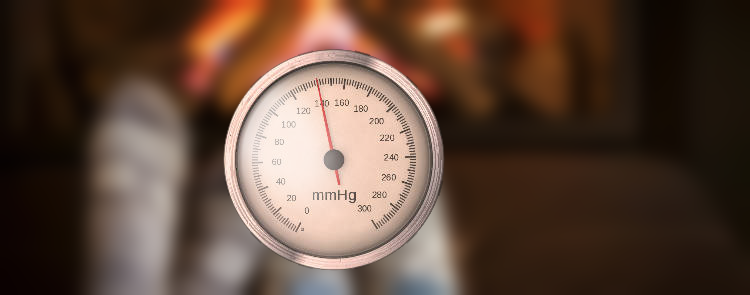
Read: {"value": 140, "unit": "mmHg"}
